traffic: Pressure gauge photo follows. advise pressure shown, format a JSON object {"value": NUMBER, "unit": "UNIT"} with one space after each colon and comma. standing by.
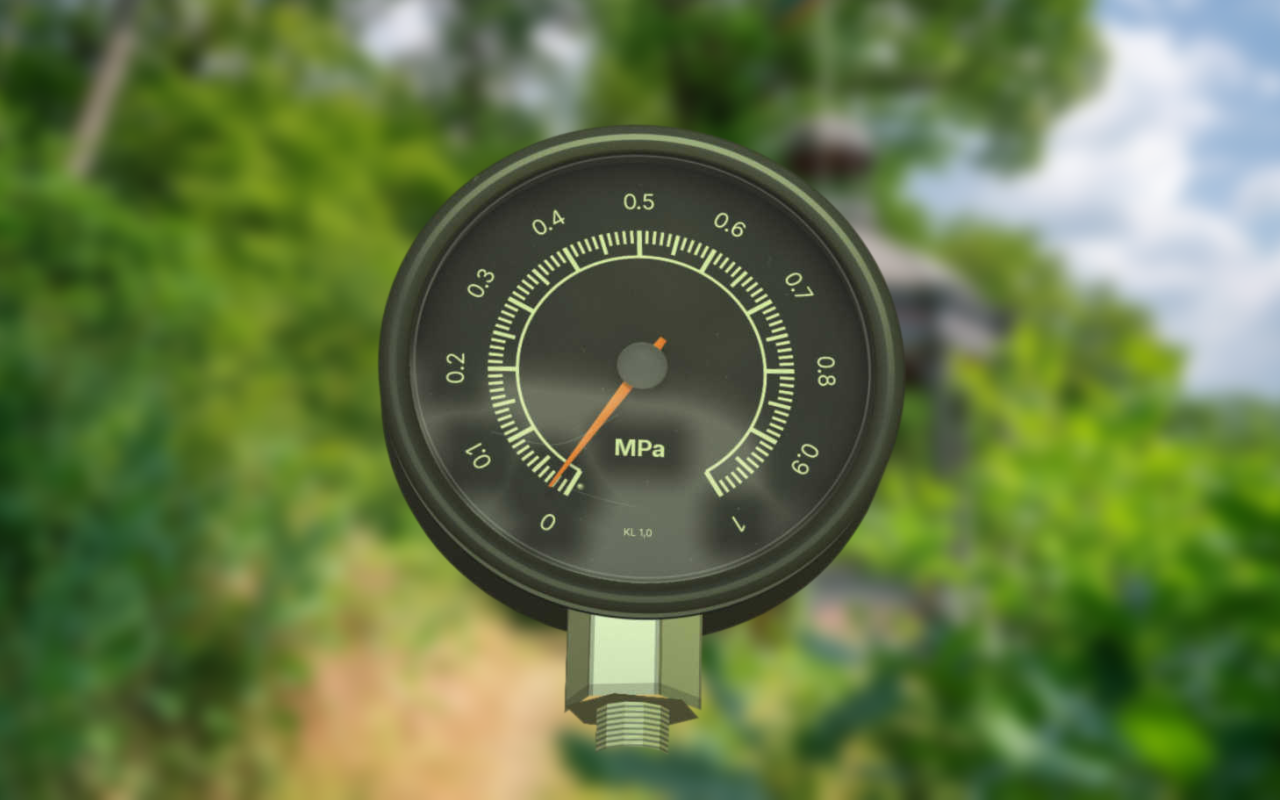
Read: {"value": 0.02, "unit": "MPa"}
